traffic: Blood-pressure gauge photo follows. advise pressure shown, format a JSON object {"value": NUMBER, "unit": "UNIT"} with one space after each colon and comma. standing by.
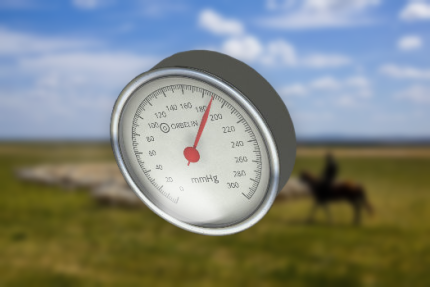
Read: {"value": 190, "unit": "mmHg"}
